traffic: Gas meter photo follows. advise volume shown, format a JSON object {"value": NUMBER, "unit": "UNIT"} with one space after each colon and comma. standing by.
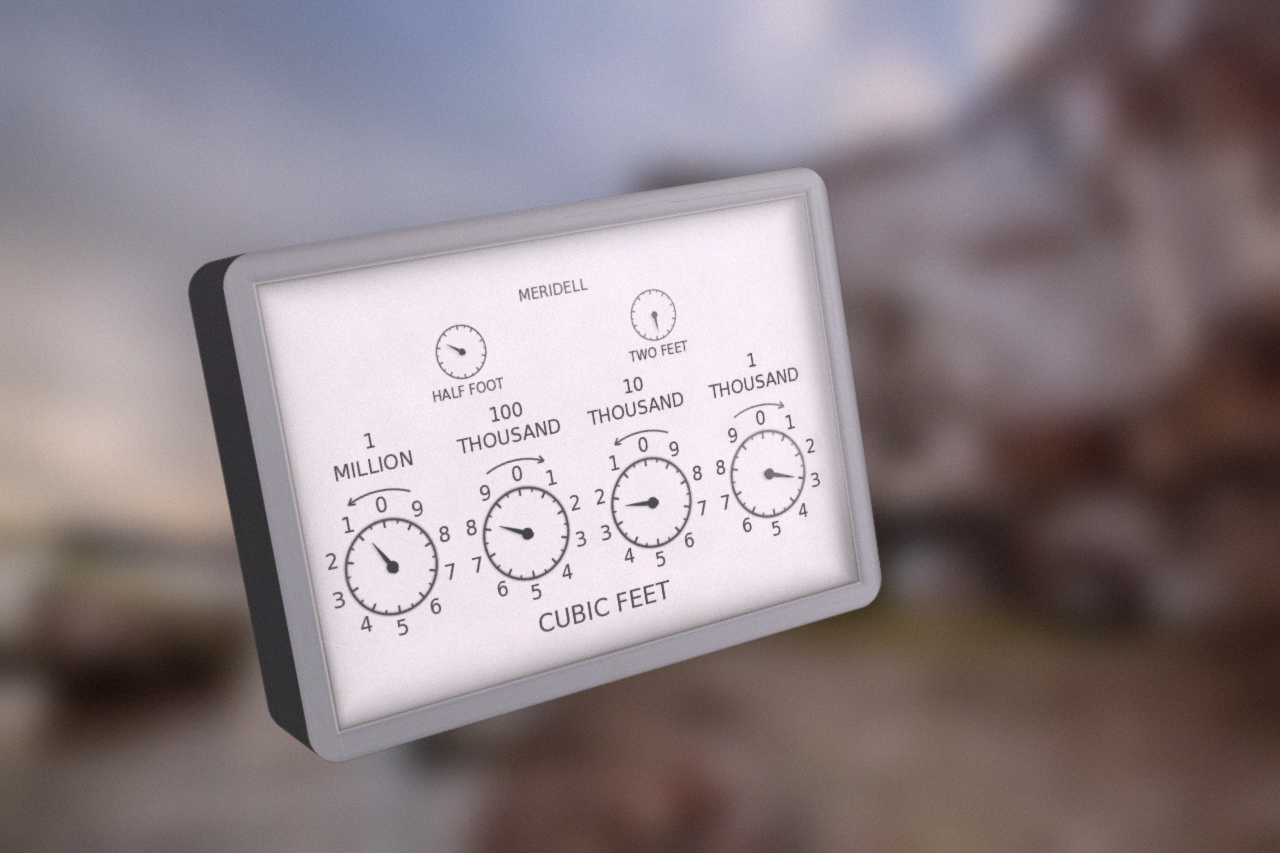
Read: {"value": 82300, "unit": "ft³"}
